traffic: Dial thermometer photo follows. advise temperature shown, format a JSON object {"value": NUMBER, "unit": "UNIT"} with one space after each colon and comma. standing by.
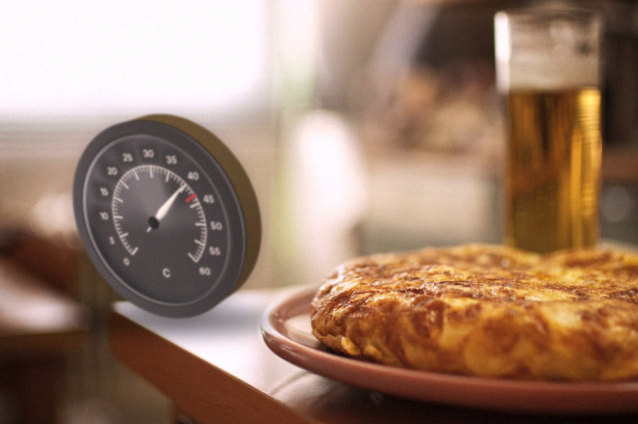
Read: {"value": 40, "unit": "°C"}
